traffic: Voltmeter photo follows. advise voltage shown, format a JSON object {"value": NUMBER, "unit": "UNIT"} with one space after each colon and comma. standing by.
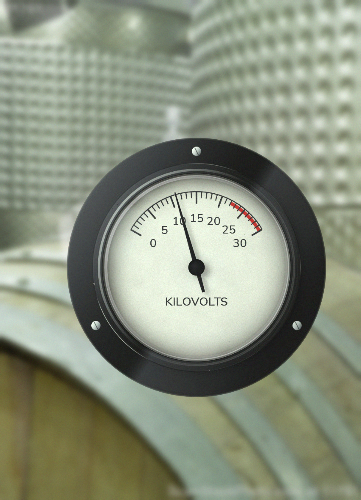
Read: {"value": 11, "unit": "kV"}
